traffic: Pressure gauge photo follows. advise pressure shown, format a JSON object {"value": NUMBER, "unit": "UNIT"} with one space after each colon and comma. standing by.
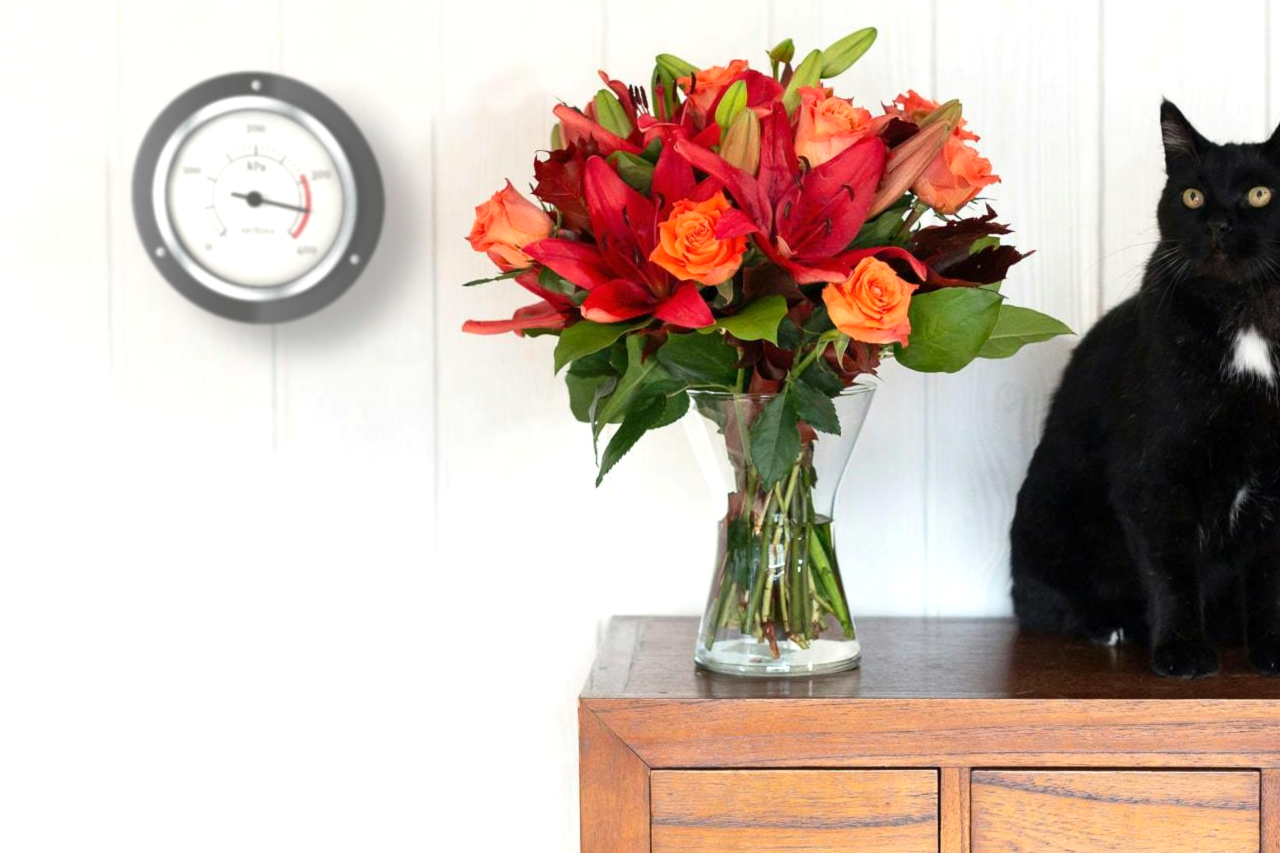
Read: {"value": 350, "unit": "kPa"}
